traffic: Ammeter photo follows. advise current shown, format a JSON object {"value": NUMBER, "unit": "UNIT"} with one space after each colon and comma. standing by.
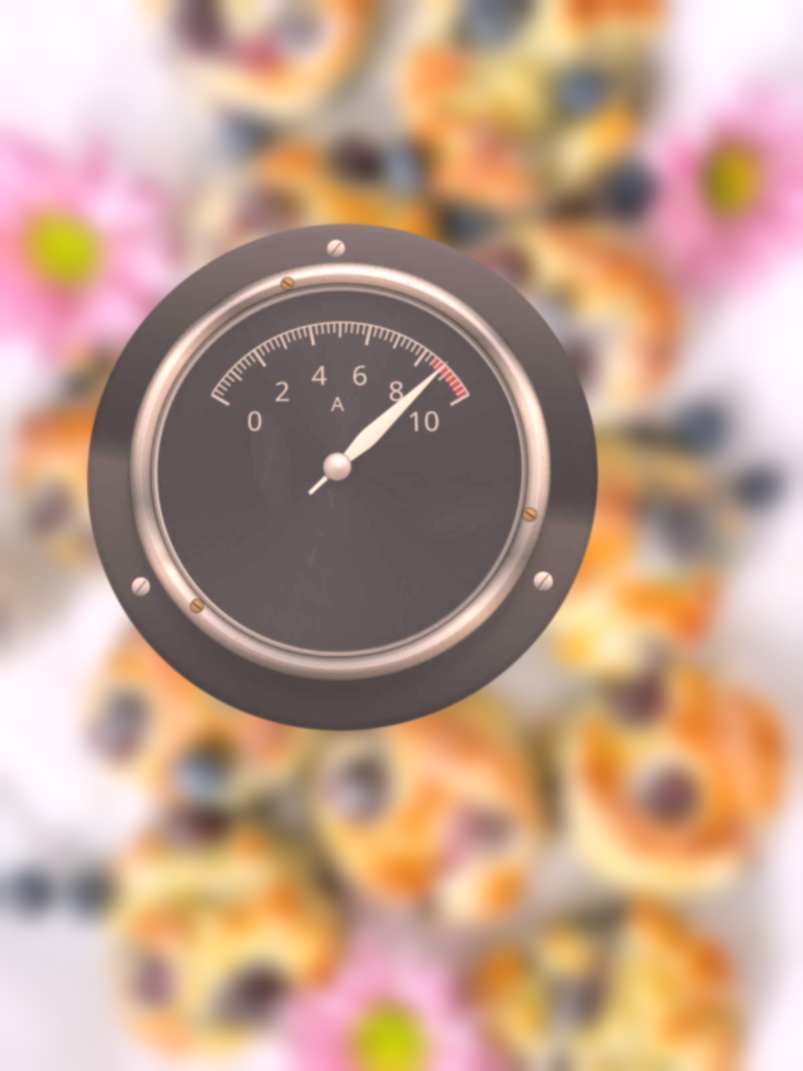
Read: {"value": 8.8, "unit": "A"}
